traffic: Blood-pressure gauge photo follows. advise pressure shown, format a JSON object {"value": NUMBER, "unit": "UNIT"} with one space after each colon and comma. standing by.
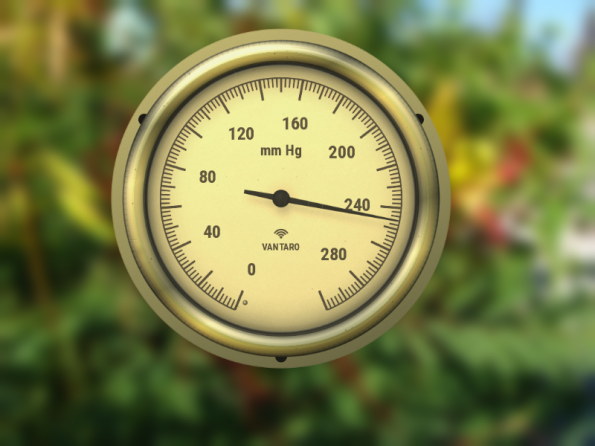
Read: {"value": 246, "unit": "mmHg"}
